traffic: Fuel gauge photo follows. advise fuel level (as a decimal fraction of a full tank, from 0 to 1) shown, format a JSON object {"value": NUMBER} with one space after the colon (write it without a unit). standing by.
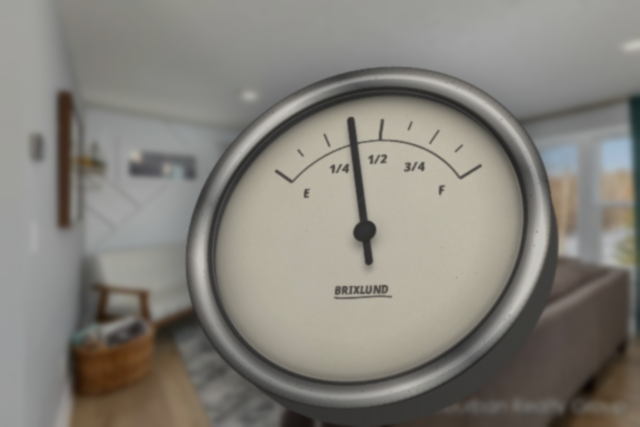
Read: {"value": 0.375}
